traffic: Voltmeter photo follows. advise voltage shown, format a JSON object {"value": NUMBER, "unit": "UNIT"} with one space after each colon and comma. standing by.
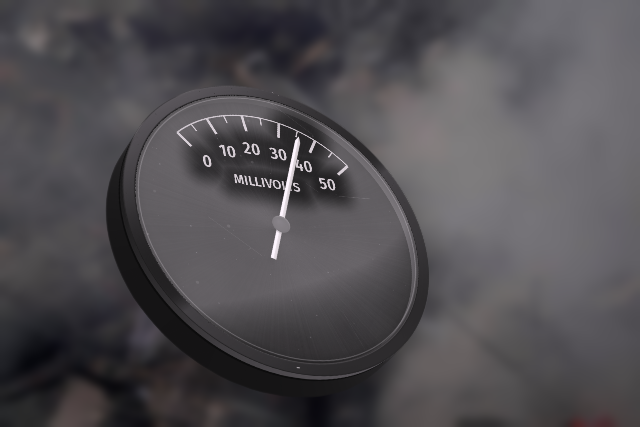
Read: {"value": 35, "unit": "mV"}
